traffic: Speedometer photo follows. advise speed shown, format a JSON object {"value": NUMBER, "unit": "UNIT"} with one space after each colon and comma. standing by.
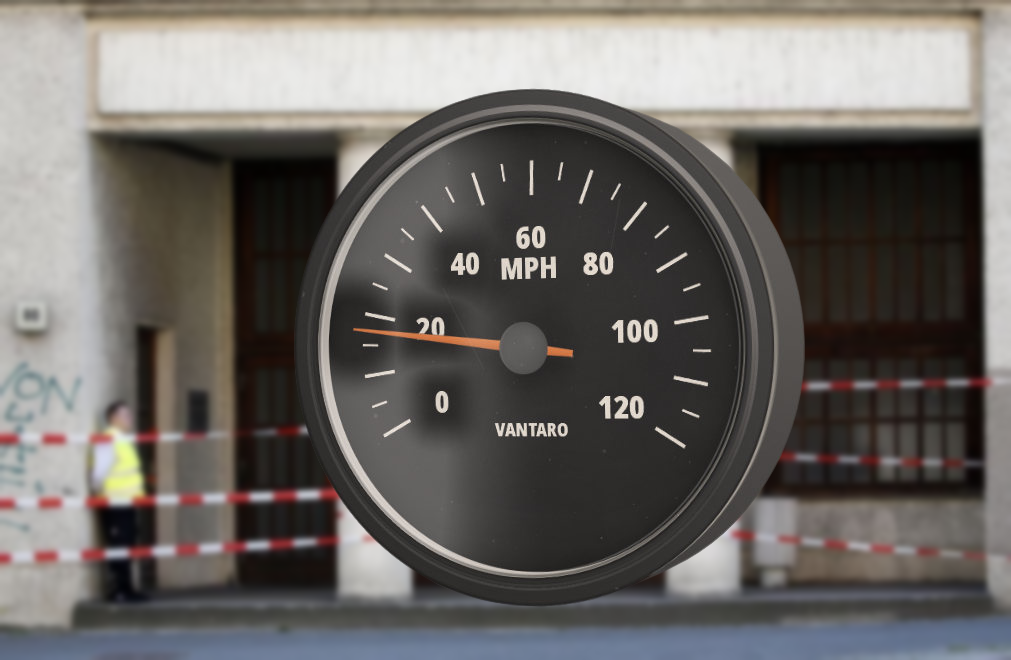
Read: {"value": 17.5, "unit": "mph"}
